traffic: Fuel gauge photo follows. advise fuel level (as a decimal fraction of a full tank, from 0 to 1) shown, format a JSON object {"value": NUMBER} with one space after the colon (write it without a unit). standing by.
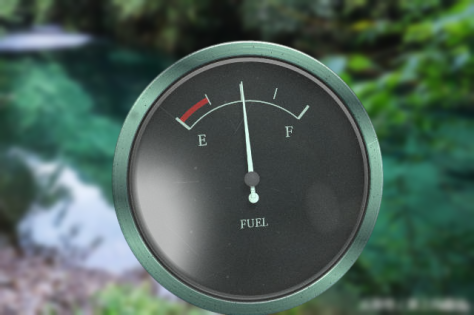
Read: {"value": 0.5}
